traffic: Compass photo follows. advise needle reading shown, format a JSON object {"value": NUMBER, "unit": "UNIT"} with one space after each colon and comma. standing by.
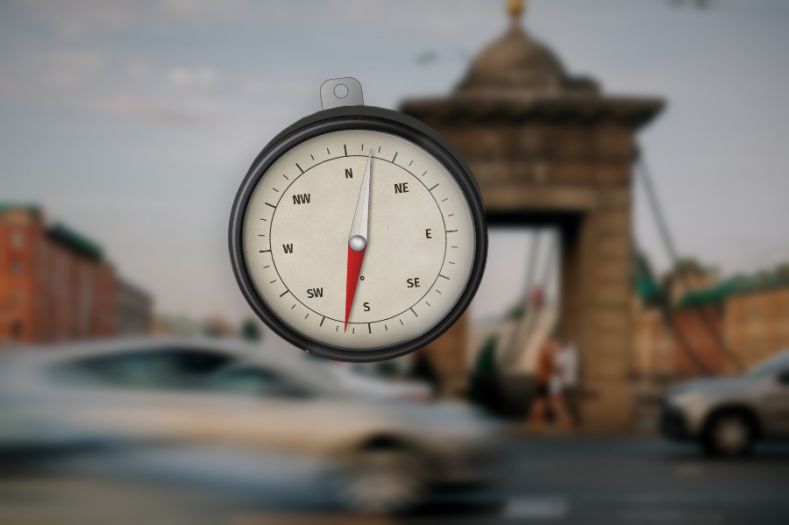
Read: {"value": 195, "unit": "°"}
